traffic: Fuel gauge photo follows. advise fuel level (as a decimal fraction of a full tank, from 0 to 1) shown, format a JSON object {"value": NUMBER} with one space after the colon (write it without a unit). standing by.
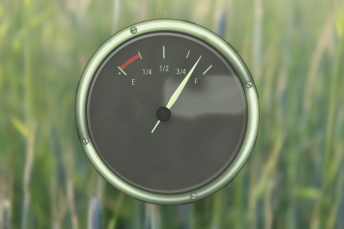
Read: {"value": 0.875}
